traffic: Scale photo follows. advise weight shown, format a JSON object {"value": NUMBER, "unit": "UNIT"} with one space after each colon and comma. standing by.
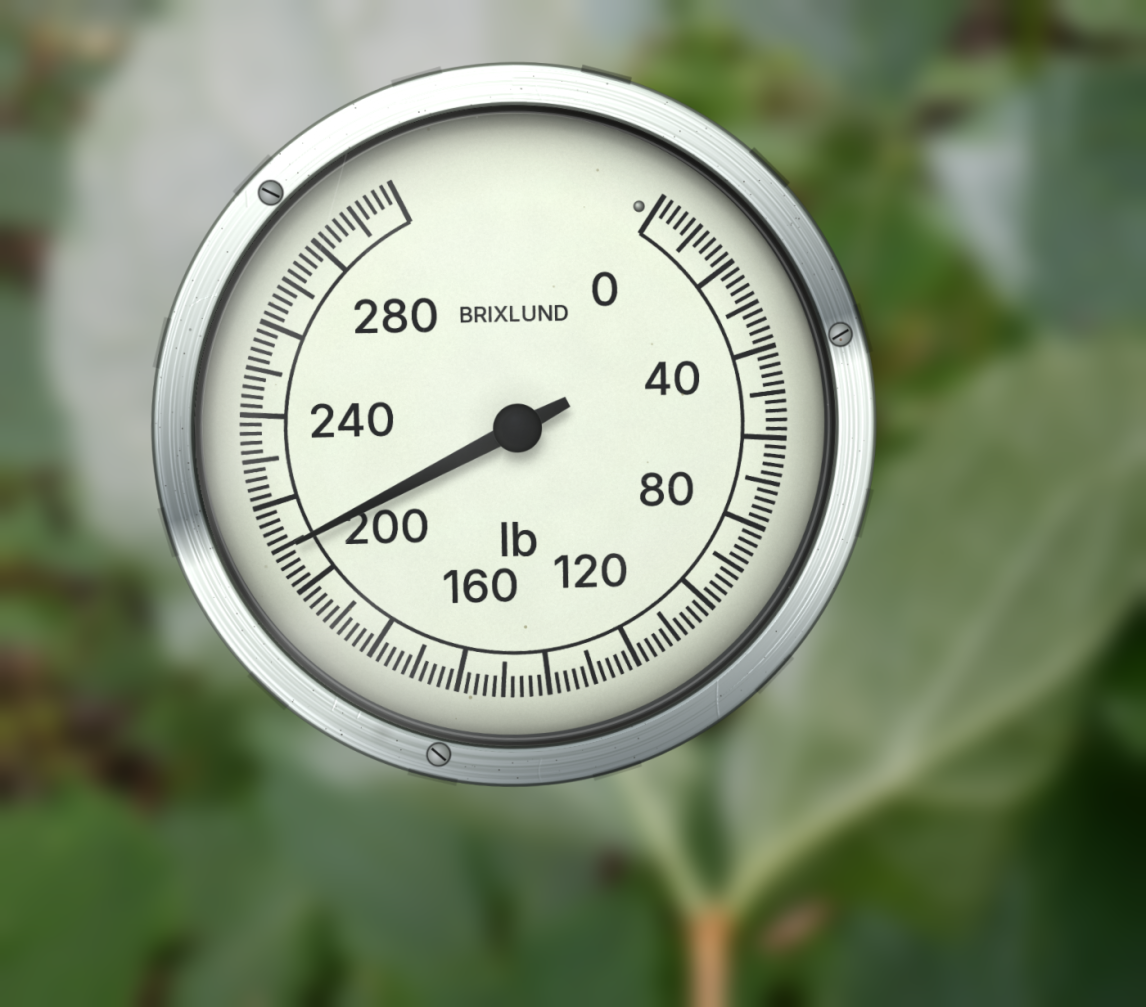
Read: {"value": 210, "unit": "lb"}
